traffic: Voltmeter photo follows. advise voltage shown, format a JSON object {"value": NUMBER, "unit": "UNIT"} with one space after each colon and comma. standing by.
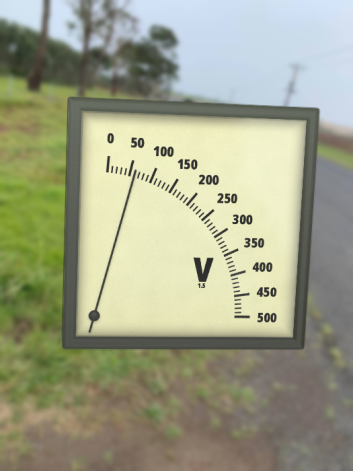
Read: {"value": 60, "unit": "V"}
